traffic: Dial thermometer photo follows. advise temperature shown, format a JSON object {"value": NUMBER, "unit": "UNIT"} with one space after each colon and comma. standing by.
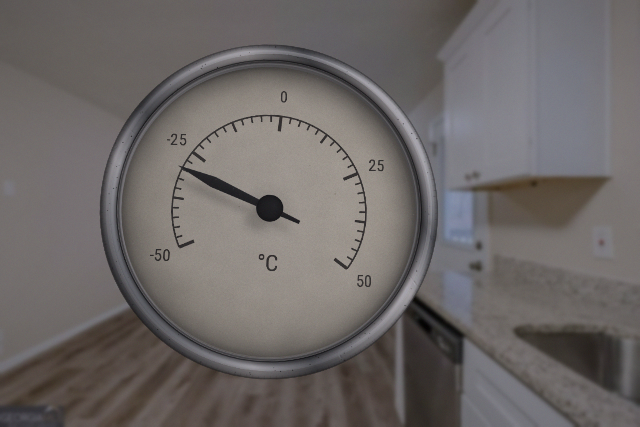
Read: {"value": -30, "unit": "°C"}
